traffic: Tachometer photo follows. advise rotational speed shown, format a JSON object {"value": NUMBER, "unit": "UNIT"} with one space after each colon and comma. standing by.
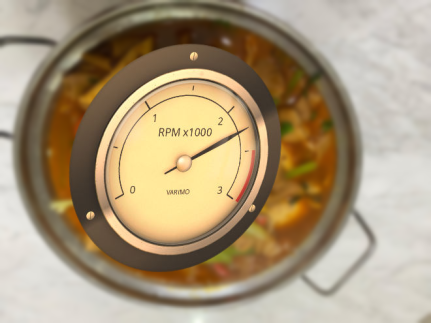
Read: {"value": 2250, "unit": "rpm"}
